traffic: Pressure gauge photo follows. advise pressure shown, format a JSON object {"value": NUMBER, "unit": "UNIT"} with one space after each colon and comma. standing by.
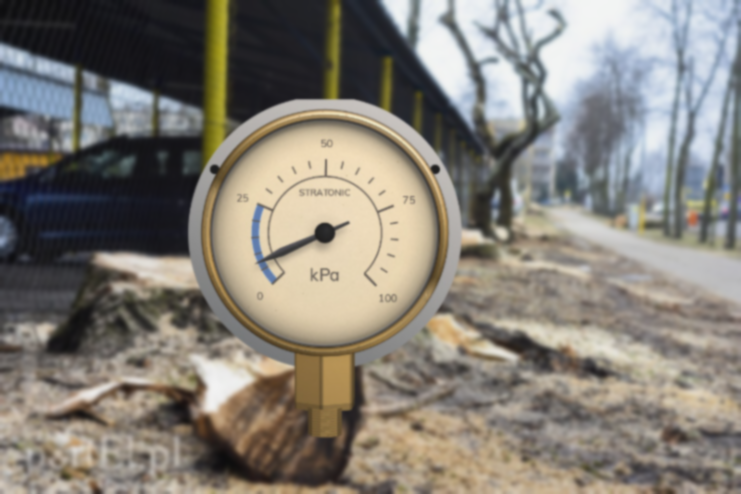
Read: {"value": 7.5, "unit": "kPa"}
